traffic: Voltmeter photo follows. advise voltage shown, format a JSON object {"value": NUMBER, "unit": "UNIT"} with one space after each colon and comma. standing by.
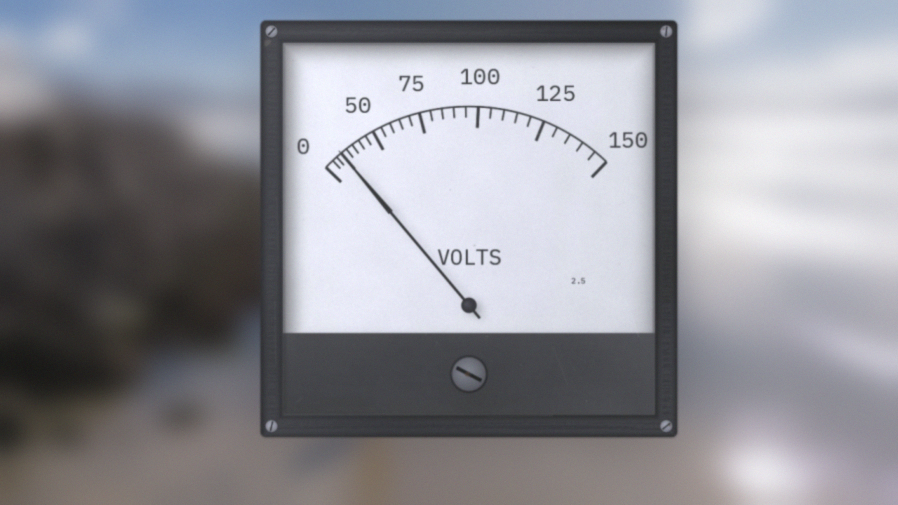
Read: {"value": 25, "unit": "V"}
